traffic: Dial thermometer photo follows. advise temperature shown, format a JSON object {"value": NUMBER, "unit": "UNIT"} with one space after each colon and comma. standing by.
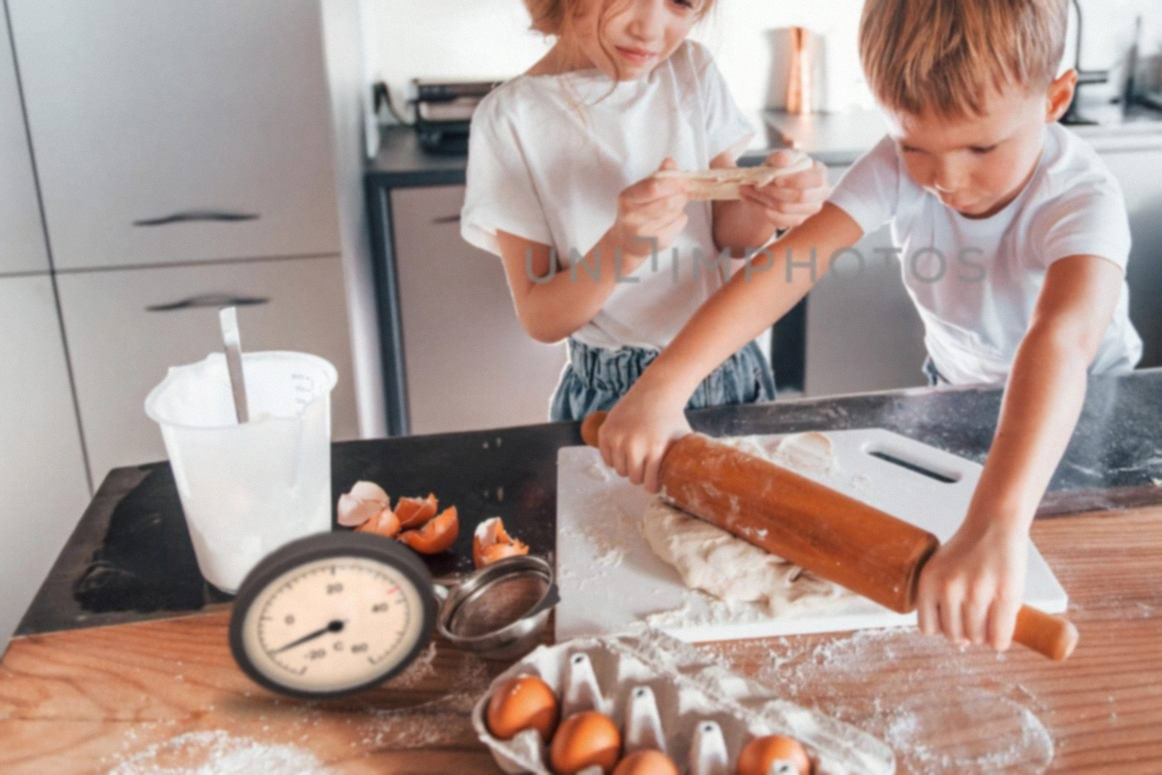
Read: {"value": -10, "unit": "°C"}
